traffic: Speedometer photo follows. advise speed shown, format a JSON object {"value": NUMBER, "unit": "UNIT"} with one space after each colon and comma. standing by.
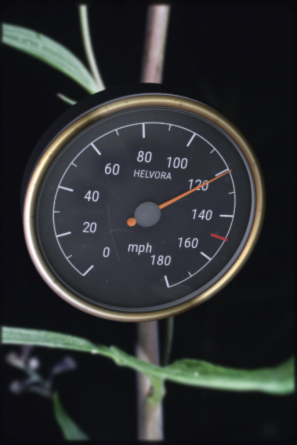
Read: {"value": 120, "unit": "mph"}
